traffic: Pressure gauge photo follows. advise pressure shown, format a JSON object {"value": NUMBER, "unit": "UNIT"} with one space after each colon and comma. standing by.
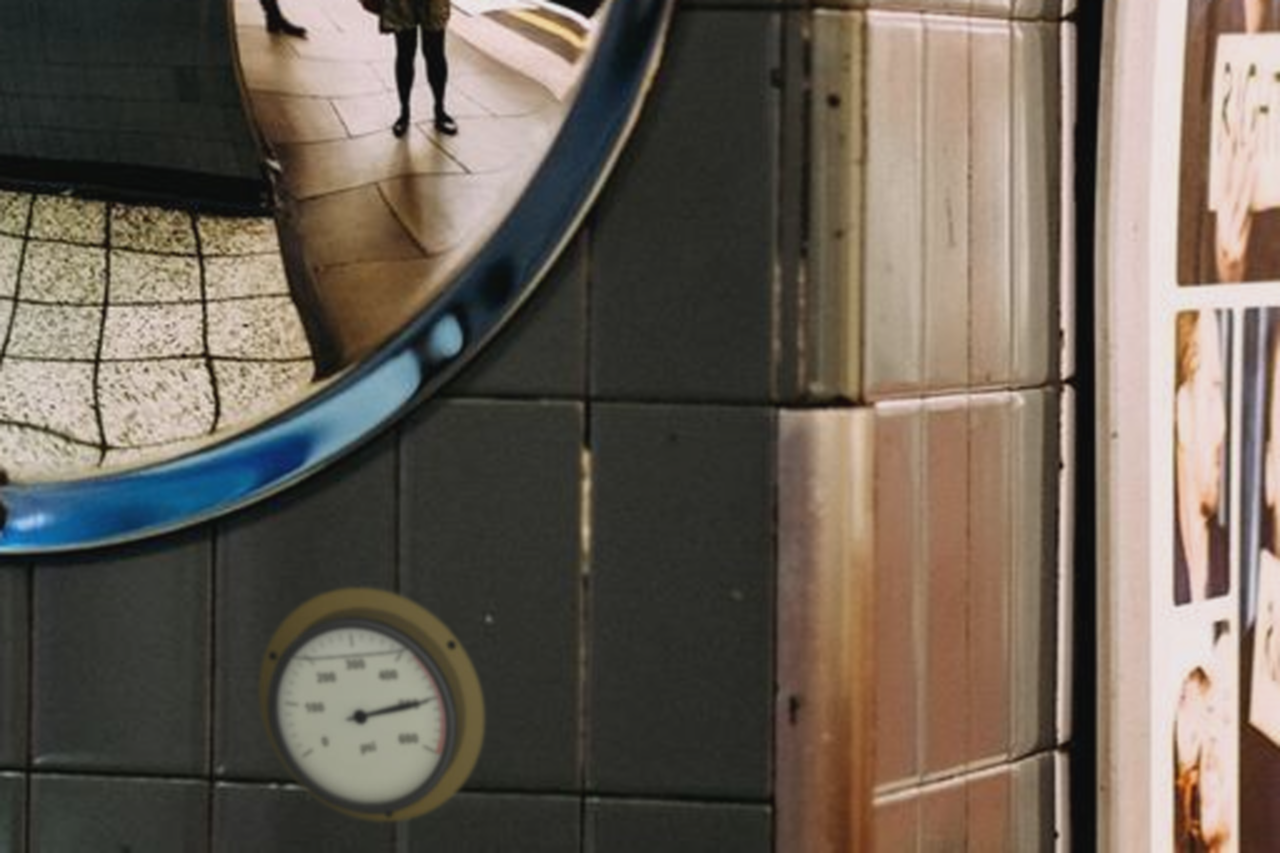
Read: {"value": 500, "unit": "psi"}
